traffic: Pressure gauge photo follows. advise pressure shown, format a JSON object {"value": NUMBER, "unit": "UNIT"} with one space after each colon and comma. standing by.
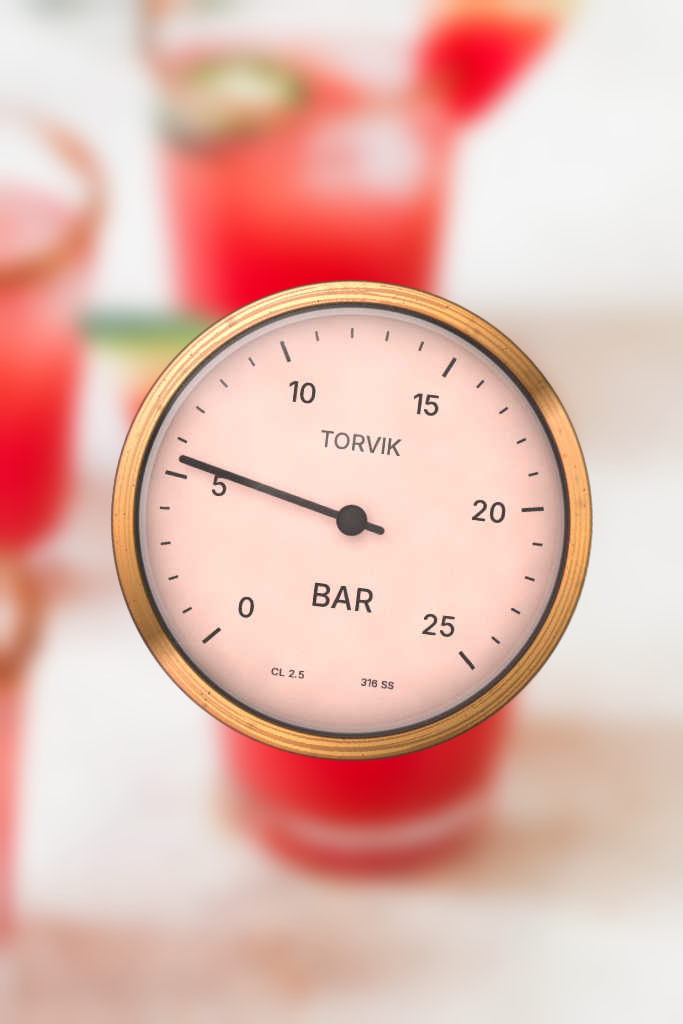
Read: {"value": 5.5, "unit": "bar"}
